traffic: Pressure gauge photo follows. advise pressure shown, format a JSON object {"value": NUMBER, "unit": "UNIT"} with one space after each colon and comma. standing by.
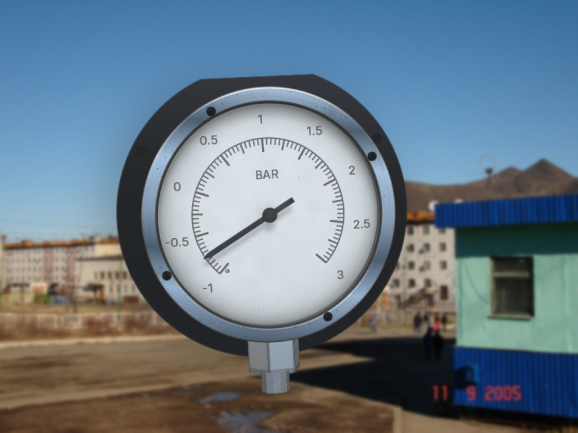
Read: {"value": -0.75, "unit": "bar"}
